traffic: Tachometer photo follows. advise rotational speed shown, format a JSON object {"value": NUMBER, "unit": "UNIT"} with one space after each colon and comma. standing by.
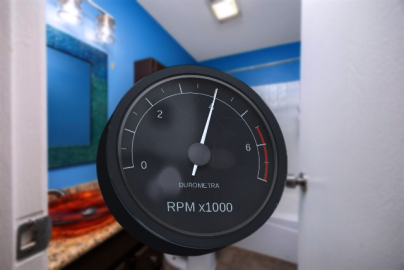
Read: {"value": 4000, "unit": "rpm"}
